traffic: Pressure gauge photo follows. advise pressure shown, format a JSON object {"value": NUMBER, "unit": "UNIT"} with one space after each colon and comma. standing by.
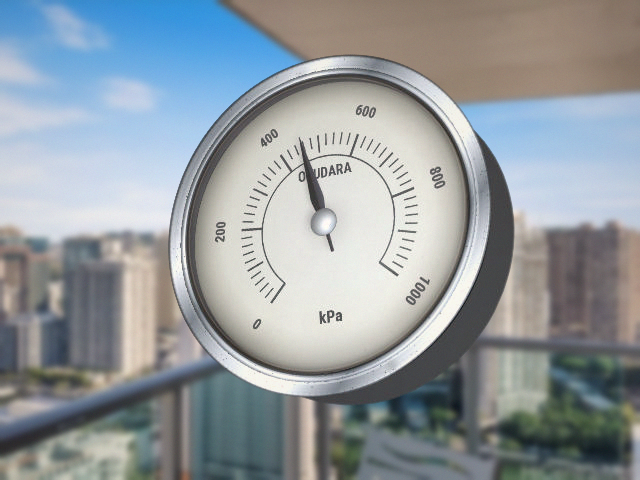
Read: {"value": 460, "unit": "kPa"}
